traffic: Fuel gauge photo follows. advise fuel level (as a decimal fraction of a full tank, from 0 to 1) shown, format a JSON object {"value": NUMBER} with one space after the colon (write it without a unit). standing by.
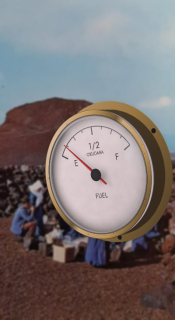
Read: {"value": 0.125}
